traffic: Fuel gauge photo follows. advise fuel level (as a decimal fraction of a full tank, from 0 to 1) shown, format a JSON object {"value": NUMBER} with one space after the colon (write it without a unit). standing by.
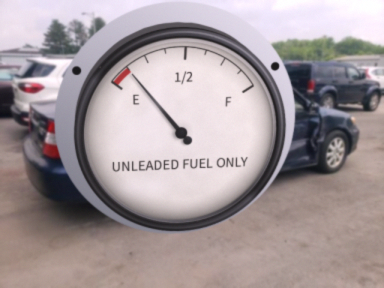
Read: {"value": 0.125}
